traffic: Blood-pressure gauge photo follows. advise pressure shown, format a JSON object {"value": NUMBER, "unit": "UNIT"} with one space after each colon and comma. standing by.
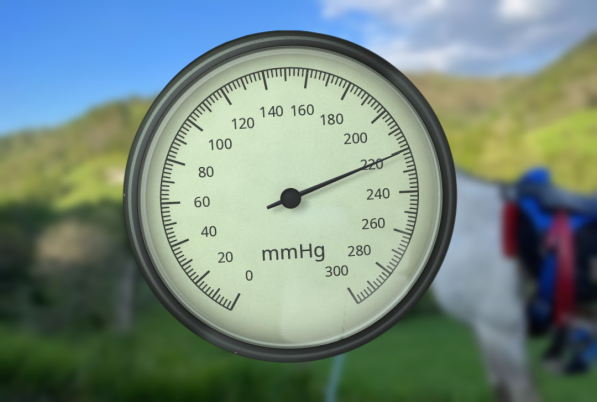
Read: {"value": 220, "unit": "mmHg"}
